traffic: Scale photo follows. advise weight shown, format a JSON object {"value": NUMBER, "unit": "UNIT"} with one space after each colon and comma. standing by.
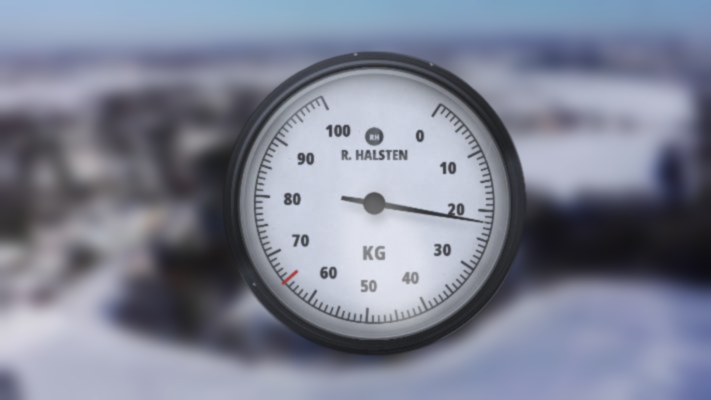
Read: {"value": 22, "unit": "kg"}
